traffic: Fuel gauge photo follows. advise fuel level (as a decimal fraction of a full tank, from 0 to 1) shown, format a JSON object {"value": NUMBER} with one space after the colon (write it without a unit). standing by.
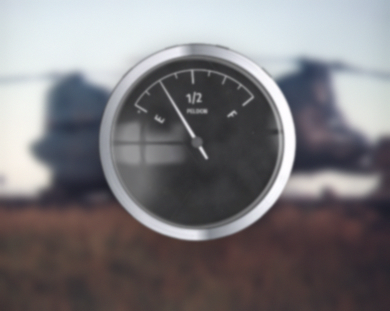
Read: {"value": 0.25}
